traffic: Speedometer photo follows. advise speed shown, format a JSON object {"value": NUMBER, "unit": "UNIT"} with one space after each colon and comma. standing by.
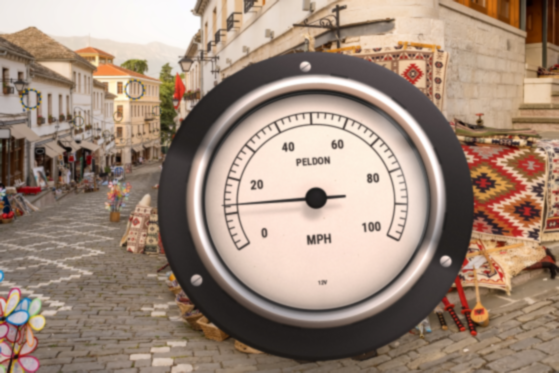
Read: {"value": 12, "unit": "mph"}
